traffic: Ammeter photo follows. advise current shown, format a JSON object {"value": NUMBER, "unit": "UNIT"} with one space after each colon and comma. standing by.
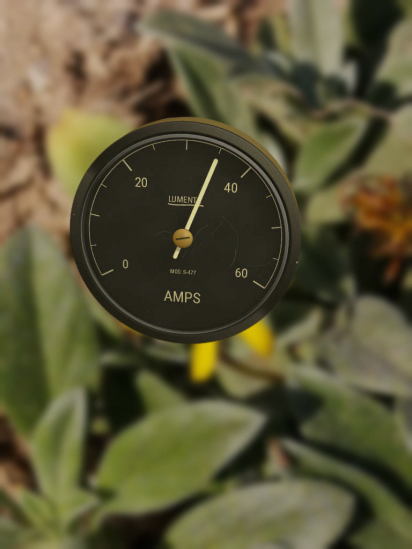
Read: {"value": 35, "unit": "A"}
